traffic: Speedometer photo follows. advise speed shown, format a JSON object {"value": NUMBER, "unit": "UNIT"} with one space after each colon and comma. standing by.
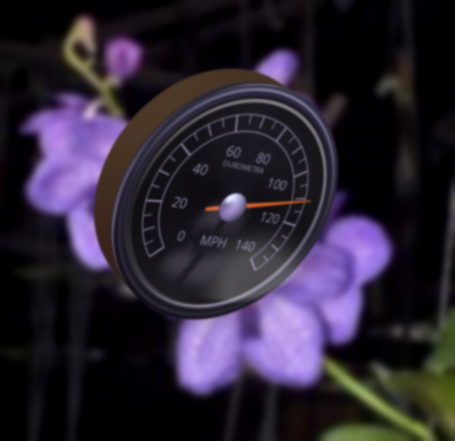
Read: {"value": 110, "unit": "mph"}
